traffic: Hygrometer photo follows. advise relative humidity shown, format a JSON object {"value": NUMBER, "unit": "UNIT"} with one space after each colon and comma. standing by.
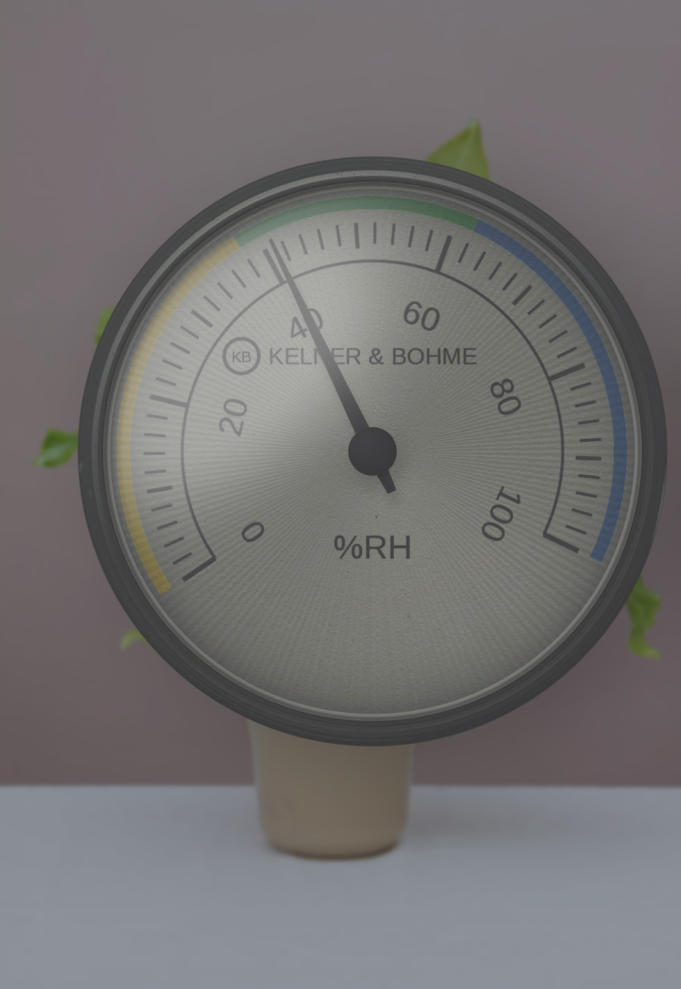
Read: {"value": 41, "unit": "%"}
